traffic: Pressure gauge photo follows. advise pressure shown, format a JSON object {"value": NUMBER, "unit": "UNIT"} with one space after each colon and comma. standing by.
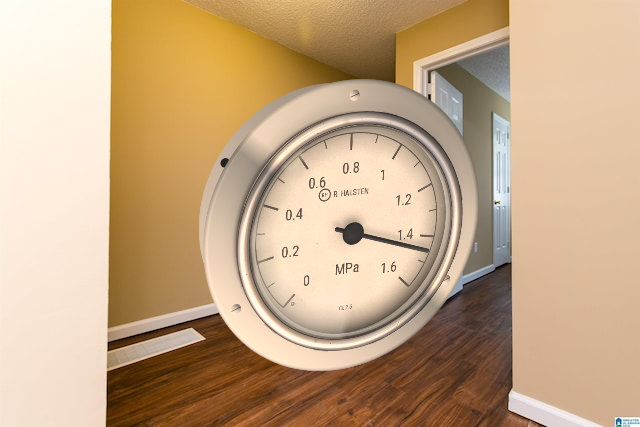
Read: {"value": 1.45, "unit": "MPa"}
